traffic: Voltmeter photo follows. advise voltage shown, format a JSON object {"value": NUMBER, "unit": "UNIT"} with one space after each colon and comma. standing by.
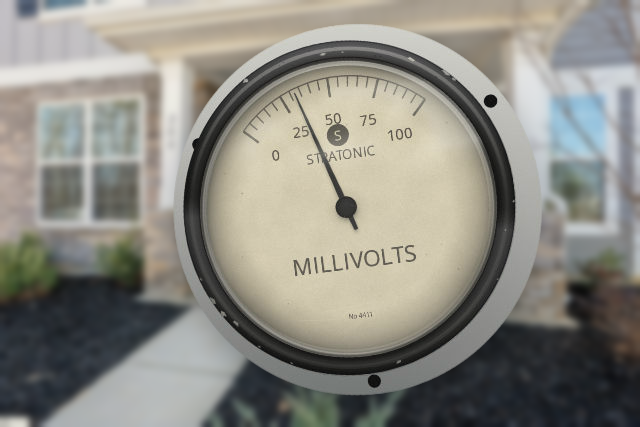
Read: {"value": 32.5, "unit": "mV"}
